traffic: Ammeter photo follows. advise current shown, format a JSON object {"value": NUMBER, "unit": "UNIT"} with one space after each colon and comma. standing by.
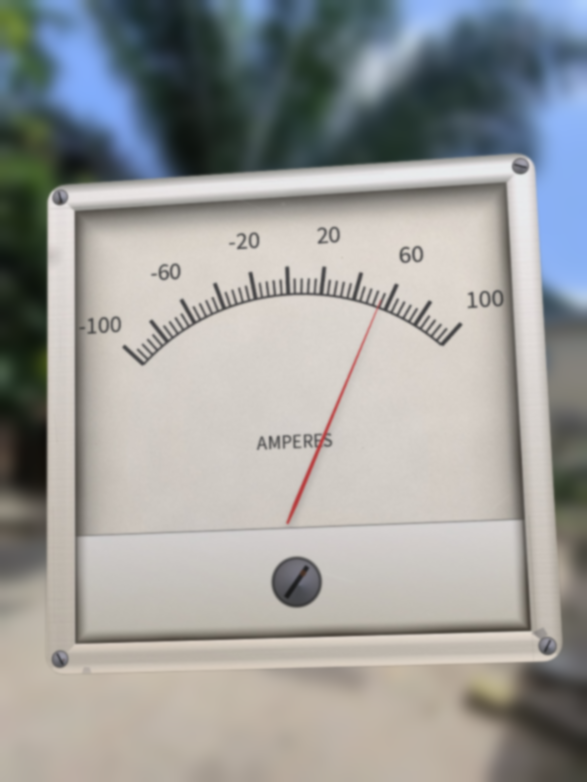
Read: {"value": 56, "unit": "A"}
